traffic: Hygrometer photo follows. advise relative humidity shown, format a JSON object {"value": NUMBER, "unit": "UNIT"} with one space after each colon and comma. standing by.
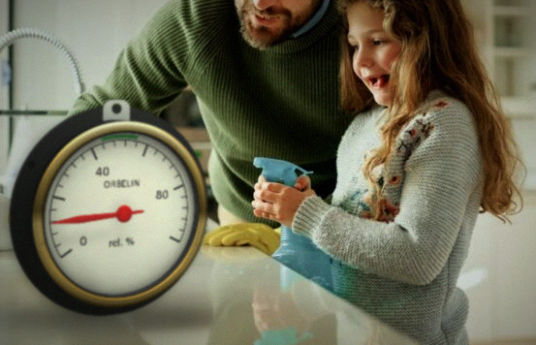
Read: {"value": 12, "unit": "%"}
